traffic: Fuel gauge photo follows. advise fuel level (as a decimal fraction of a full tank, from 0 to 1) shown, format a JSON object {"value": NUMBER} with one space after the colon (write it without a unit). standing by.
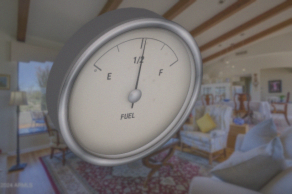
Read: {"value": 0.5}
